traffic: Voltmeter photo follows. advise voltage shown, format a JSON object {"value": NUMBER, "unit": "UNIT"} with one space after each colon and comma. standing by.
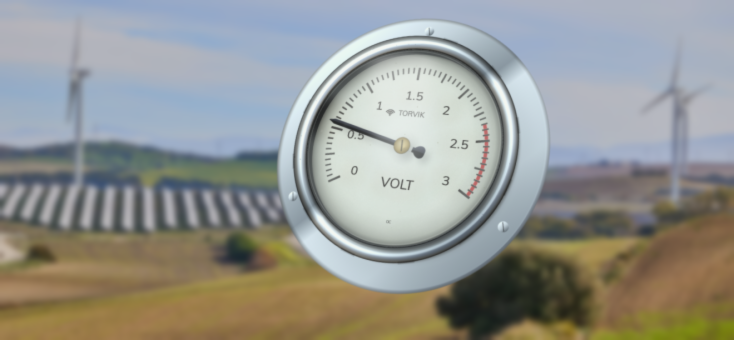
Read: {"value": 0.55, "unit": "V"}
